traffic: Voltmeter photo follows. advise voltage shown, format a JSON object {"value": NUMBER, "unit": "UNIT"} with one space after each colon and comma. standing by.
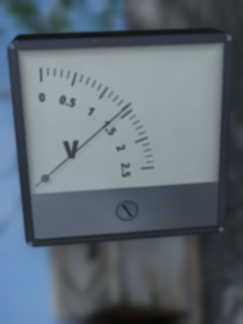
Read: {"value": 1.4, "unit": "V"}
